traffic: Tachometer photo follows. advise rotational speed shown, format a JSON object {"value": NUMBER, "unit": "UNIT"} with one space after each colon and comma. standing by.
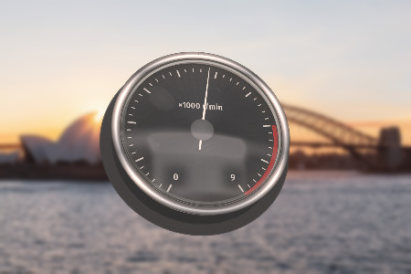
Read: {"value": 4800, "unit": "rpm"}
